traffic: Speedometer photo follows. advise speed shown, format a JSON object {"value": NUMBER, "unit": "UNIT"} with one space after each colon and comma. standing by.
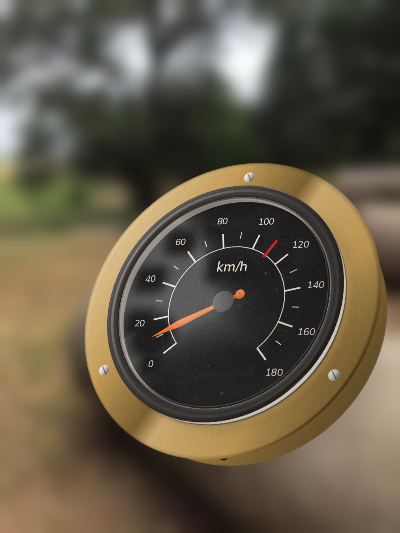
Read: {"value": 10, "unit": "km/h"}
